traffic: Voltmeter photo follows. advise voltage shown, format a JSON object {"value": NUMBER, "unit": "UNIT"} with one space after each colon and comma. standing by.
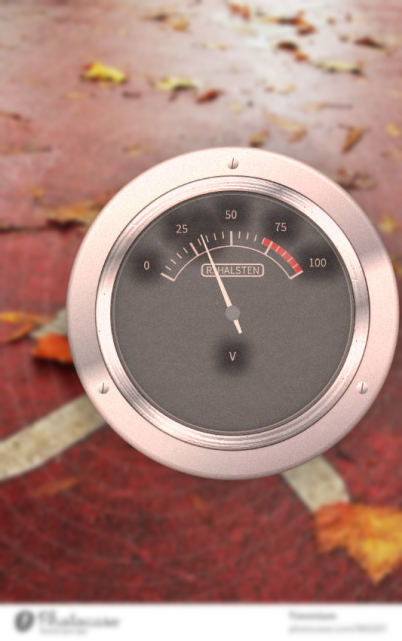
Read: {"value": 32.5, "unit": "V"}
